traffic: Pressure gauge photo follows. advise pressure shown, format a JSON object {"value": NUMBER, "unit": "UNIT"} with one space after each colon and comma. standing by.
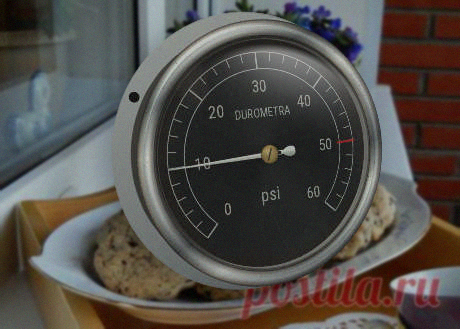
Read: {"value": 10, "unit": "psi"}
